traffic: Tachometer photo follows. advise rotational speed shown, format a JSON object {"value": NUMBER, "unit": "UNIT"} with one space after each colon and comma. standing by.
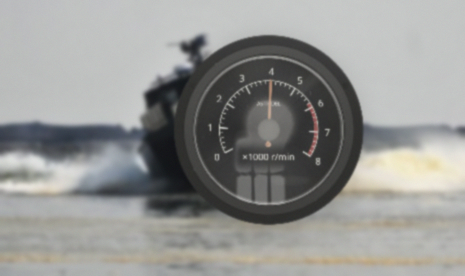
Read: {"value": 4000, "unit": "rpm"}
